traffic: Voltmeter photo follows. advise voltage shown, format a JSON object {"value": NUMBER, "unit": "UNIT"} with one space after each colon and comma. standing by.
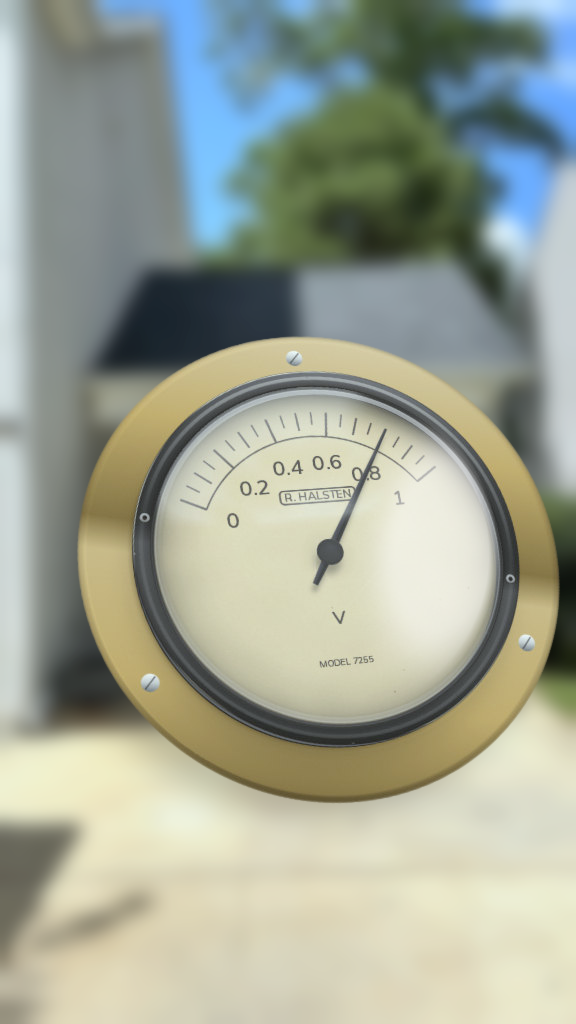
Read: {"value": 0.8, "unit": "V"}
